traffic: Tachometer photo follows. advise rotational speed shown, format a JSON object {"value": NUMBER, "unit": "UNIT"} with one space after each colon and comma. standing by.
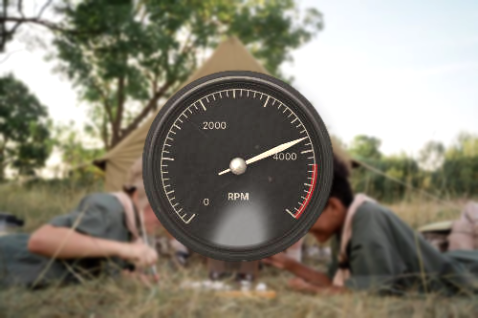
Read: {"value": 3800, "unit": "rpm"}
